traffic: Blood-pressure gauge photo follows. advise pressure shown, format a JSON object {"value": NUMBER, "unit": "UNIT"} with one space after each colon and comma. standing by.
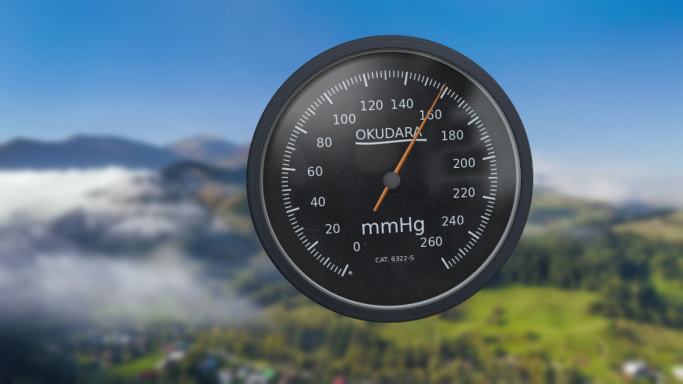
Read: {"value": 158, "unit": "mmHg"}
